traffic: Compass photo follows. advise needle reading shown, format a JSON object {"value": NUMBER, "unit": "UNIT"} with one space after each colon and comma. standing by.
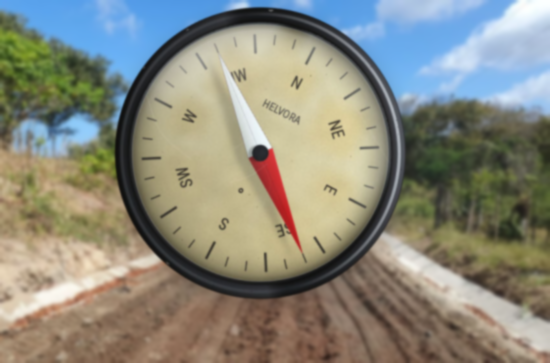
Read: {"value": 130, "unit": "°"}
